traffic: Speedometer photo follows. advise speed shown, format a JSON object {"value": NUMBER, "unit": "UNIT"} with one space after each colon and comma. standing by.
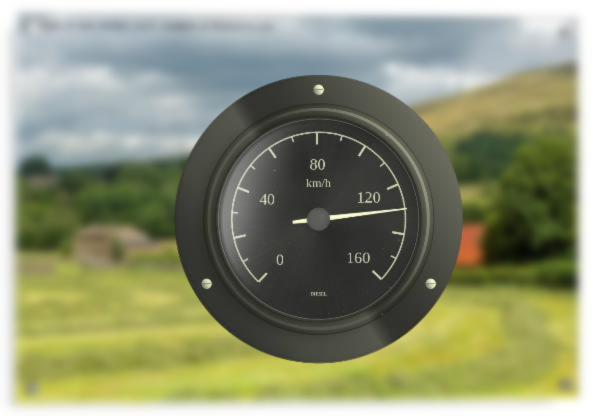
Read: {"value": 130, "unit": "km/h"}
